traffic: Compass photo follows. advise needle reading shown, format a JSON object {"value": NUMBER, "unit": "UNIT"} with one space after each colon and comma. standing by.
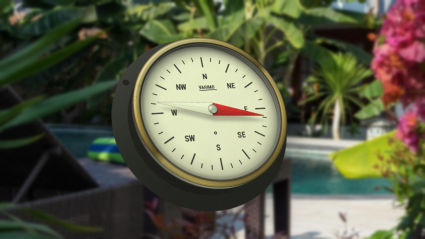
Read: {"value": 100, "unit": "°"}
